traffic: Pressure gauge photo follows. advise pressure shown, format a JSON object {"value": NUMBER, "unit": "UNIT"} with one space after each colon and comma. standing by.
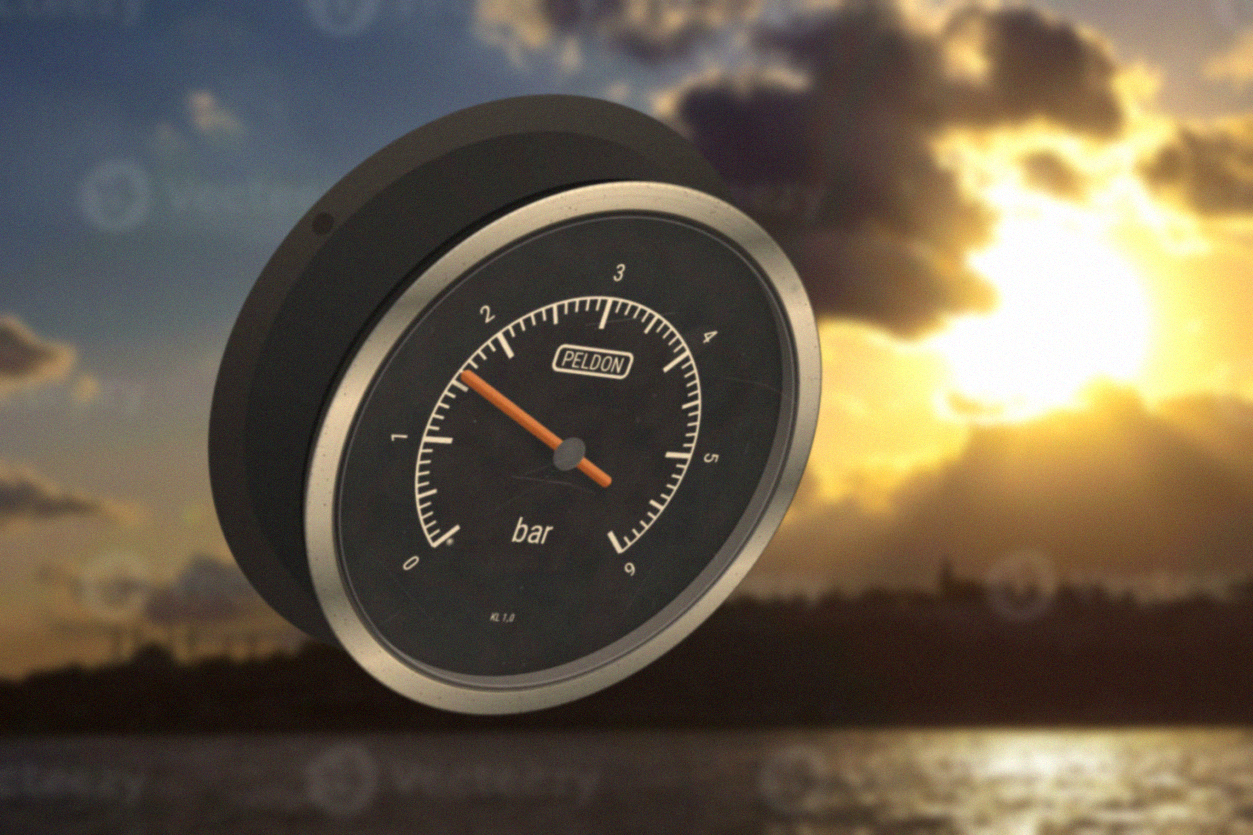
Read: {"value": 1.6, "unit": "bar"}
